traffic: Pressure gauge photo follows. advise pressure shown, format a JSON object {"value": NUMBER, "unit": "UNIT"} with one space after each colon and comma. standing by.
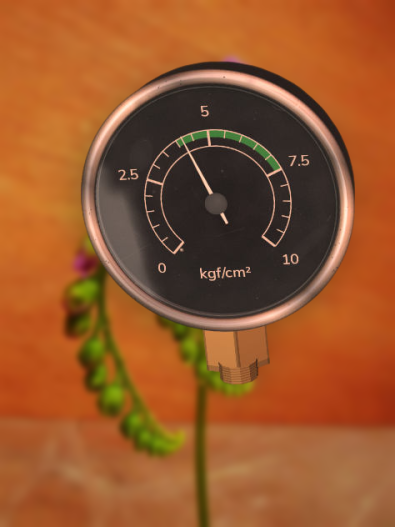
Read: {"value": 4.25, "unit": "kg/cm²"}
